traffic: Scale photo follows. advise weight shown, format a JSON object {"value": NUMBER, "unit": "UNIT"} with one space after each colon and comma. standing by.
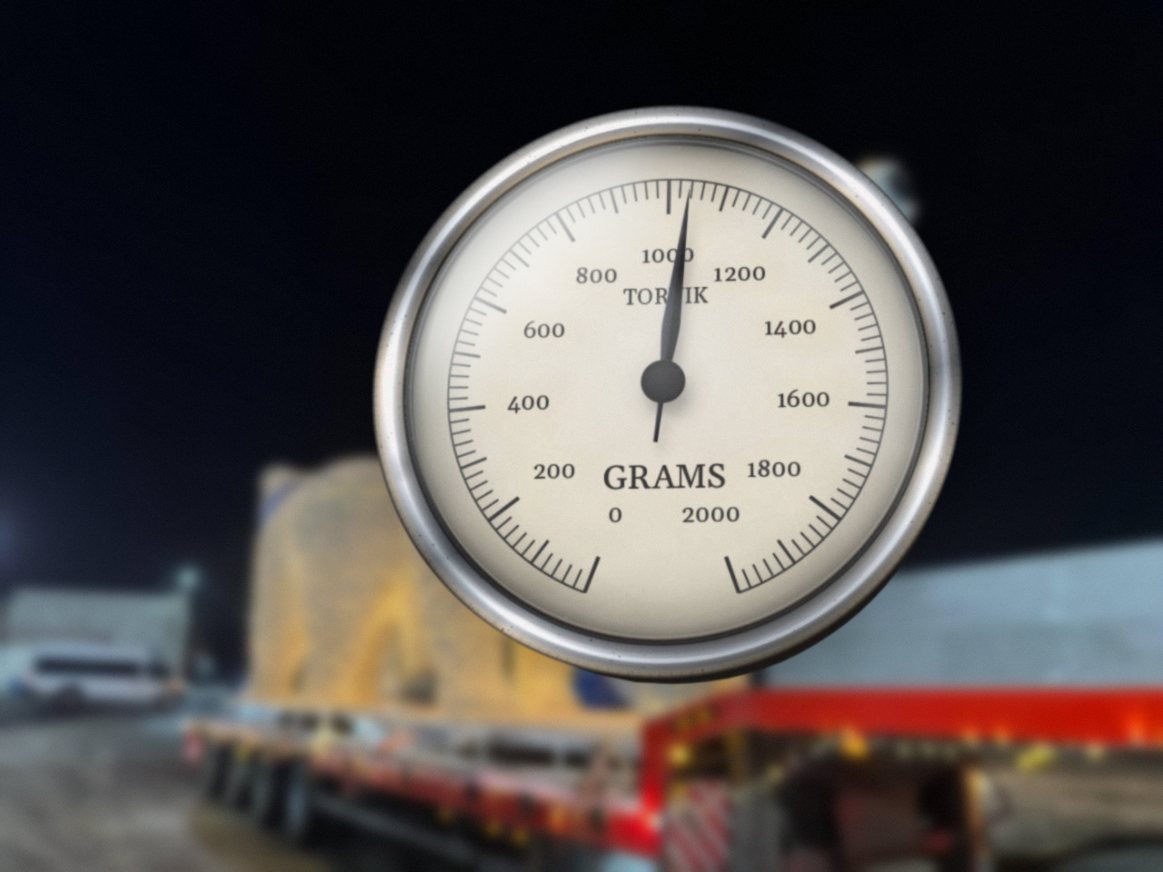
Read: {"value": 1040, "unit": "g"}
